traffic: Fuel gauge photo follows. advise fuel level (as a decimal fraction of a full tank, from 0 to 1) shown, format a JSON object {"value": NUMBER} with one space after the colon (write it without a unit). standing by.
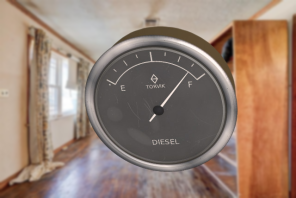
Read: {"value": 0.875}
